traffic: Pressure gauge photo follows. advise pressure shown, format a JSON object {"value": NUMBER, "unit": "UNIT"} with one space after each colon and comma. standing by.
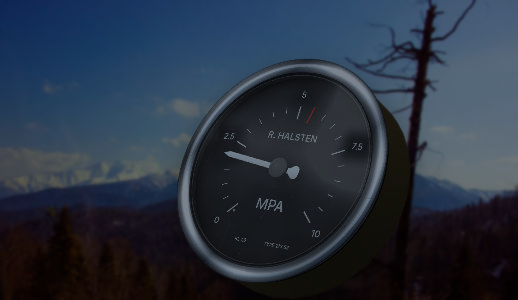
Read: {"value": 2, "unit": "MPa"}
